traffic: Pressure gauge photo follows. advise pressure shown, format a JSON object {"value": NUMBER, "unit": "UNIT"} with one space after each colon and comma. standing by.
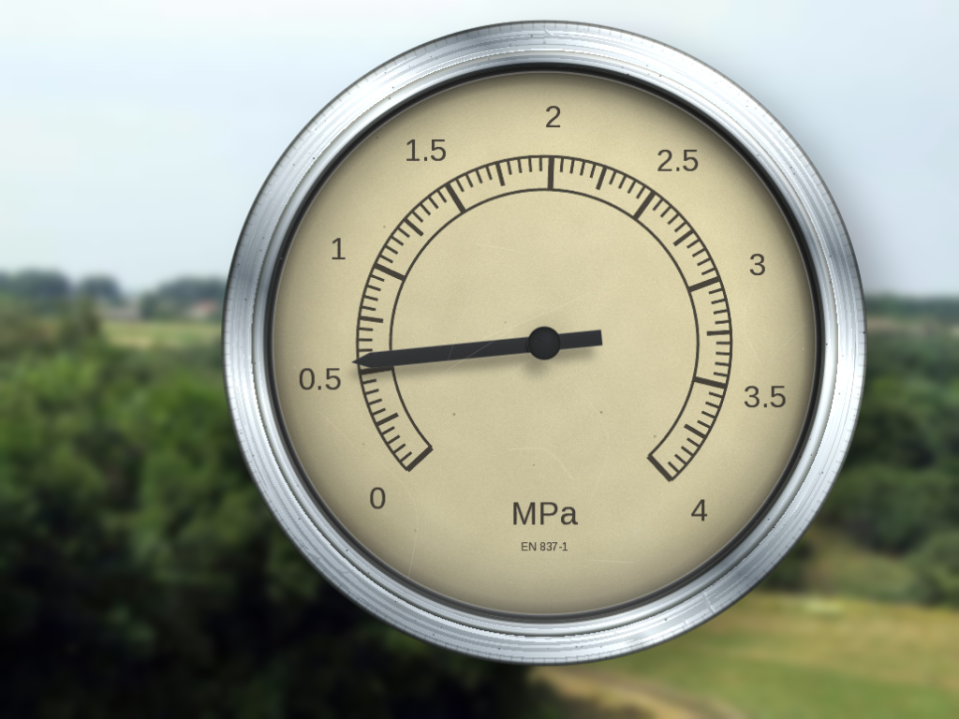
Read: {"value": 0.55, "unit": "MPa"}
